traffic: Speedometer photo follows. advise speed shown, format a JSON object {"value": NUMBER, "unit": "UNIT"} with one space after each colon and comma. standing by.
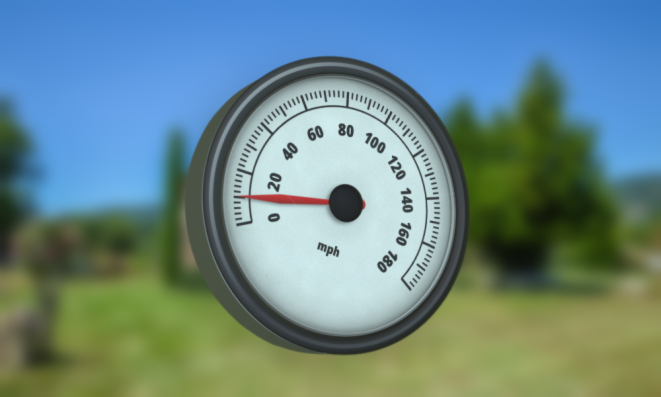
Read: {"value": 10, "unit": "mph"}
